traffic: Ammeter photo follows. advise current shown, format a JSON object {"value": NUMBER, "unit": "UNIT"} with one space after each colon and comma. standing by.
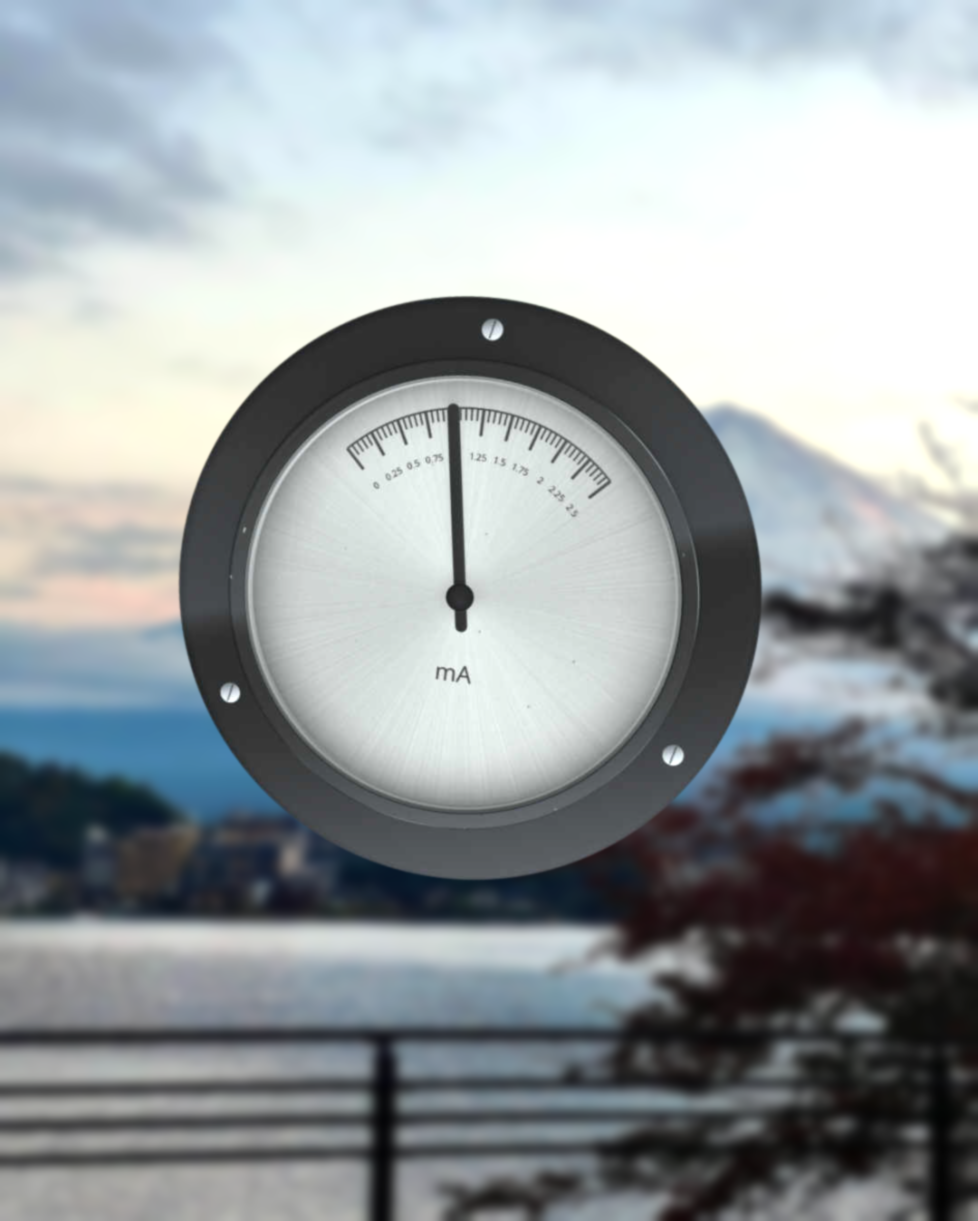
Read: {"value": 1, "unit": "mA"}
